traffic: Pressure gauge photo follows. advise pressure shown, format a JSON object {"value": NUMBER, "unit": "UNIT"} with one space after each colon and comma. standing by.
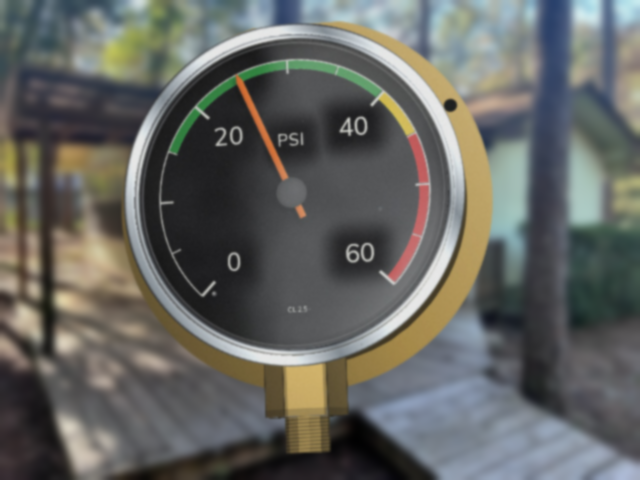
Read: {"value": 25, "unit": "psi"}
